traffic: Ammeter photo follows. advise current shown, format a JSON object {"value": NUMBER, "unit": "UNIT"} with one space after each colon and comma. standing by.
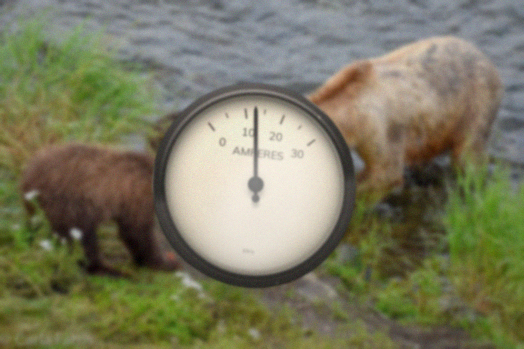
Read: {"value": 12.5, "unit": "A"}
